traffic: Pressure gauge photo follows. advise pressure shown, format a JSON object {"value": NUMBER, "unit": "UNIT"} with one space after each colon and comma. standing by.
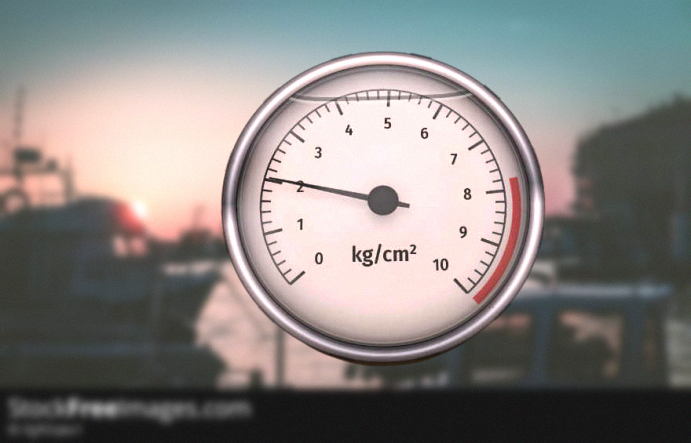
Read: {"value": 2, "unit": "kg/cm²"}
